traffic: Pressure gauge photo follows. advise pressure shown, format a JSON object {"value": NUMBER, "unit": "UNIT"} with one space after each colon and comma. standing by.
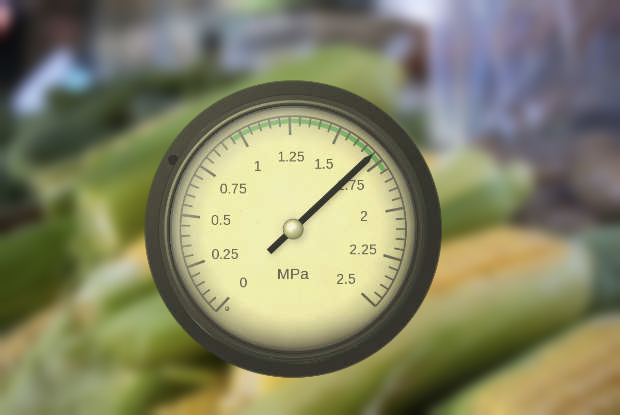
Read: {"value": 1.7, "unit": "MPa"}
